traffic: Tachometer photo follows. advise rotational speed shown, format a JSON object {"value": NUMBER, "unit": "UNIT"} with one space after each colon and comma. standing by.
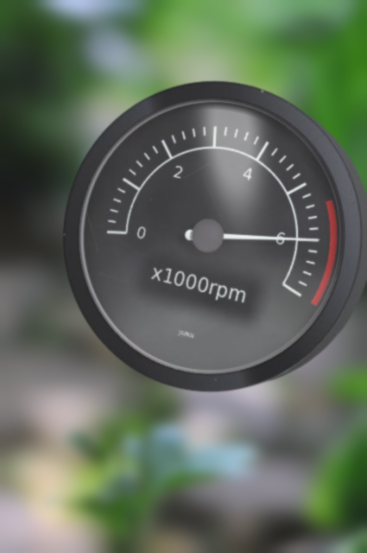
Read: {"value": 6000, "unit": "rpm"}
